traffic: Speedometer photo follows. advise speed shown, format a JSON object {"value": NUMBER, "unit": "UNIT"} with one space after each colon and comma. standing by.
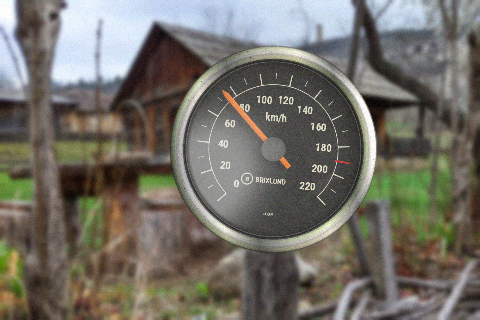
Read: {"value": 75, "unit": "km/h"}
